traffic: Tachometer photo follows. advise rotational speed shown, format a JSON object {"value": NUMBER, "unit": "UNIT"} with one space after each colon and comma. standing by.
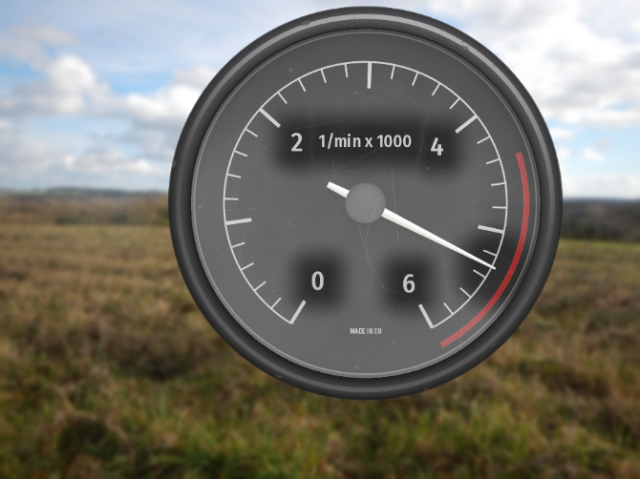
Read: {"value": 5300, "unit": "rpm"}
